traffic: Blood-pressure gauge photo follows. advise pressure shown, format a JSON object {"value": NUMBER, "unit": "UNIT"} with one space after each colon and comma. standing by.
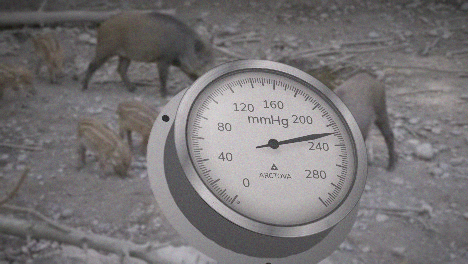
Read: {"value": 230, "unit": "mmHg"}
